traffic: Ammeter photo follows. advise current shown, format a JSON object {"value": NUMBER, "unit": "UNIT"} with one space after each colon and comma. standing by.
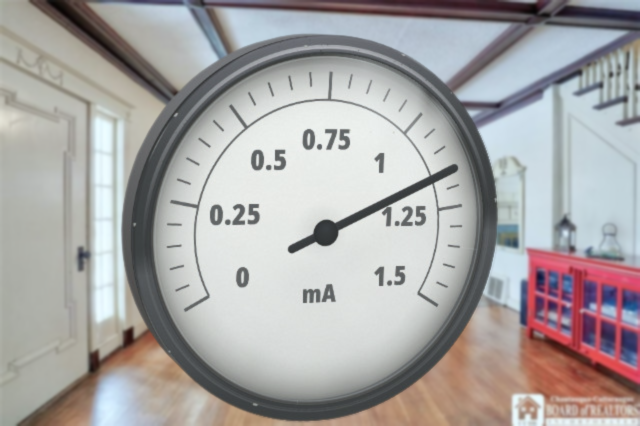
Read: {"value": 1.15, "unit": "mA"}
